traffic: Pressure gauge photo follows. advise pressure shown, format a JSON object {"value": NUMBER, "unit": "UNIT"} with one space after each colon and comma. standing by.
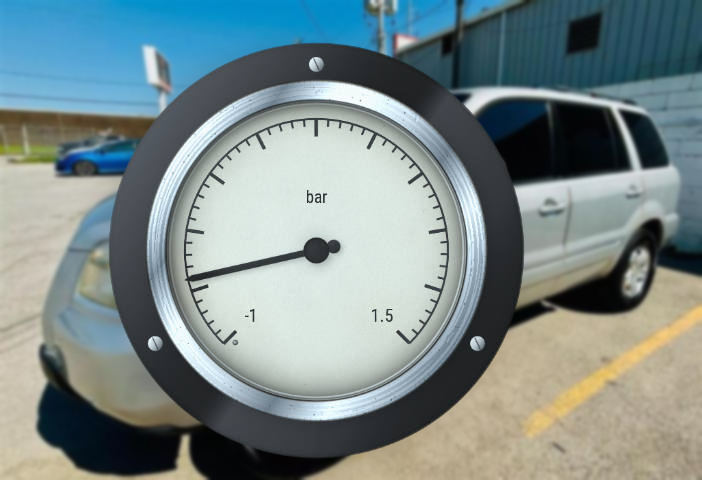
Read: {"value": -0.7, "unit": "bar"}
